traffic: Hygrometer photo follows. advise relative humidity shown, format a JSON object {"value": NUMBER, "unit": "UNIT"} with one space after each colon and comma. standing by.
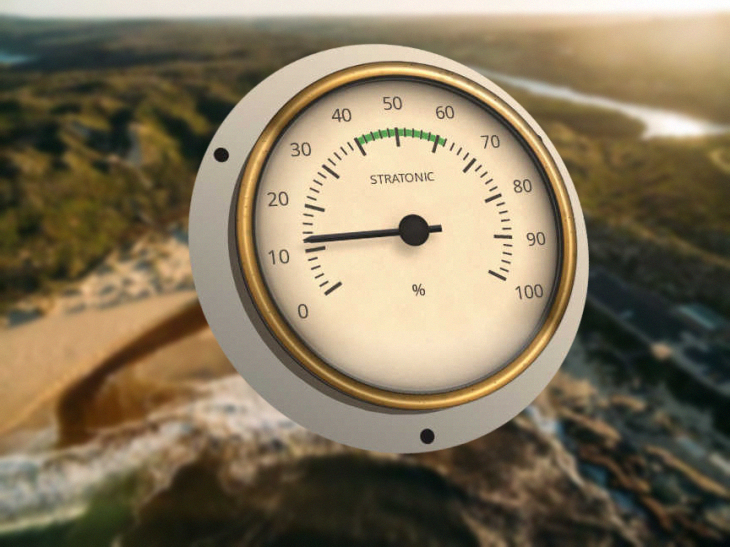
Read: {"value": 12, "unit": "%"}
